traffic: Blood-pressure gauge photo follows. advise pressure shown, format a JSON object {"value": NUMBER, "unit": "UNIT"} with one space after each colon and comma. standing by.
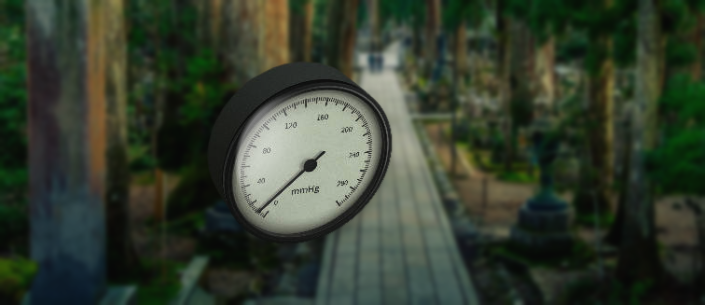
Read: {"value": 10, "unit": "mmHg"}
